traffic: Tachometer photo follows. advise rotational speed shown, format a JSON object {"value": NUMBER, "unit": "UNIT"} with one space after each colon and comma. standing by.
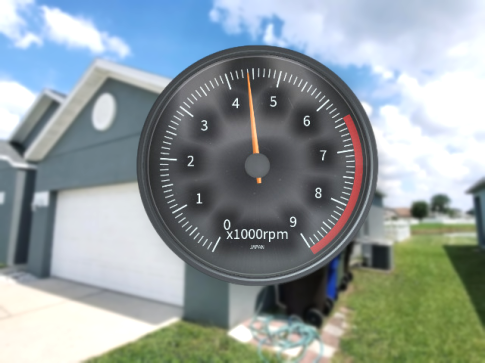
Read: {"value": 4400, "unit": "rpm"}
